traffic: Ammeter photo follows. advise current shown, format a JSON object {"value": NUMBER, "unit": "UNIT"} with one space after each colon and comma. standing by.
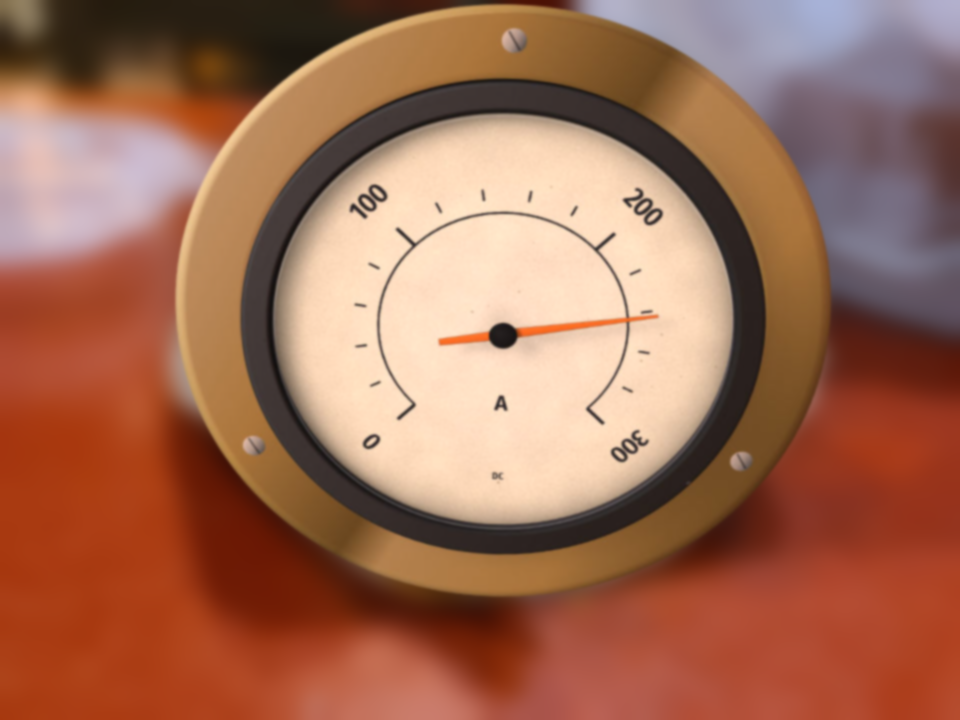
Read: {"value": 240, "unit": "A"}
